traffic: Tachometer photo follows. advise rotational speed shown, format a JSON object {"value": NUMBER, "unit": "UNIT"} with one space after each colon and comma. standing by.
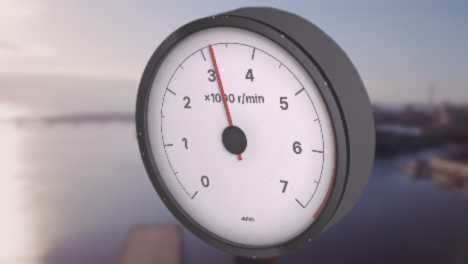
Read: {"value": 3250, "unit": "rpm"}
